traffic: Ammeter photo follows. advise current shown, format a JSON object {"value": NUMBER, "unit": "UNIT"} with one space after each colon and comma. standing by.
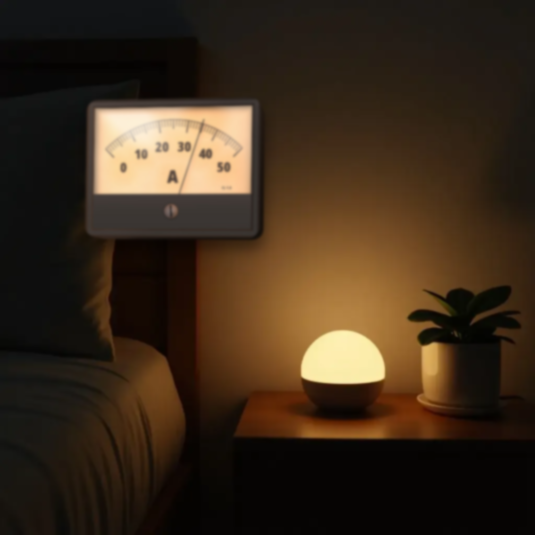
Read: {"value": 35, "unit": "A"}
